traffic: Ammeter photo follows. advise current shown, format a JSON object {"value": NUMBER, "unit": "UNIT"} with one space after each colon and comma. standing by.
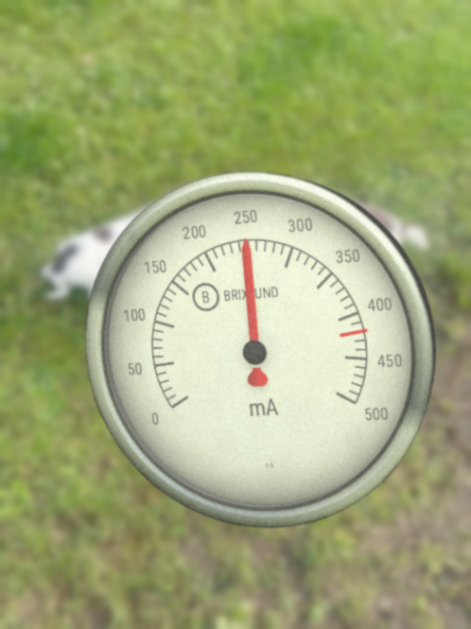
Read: {"value": 250, "unit": "mA"}
